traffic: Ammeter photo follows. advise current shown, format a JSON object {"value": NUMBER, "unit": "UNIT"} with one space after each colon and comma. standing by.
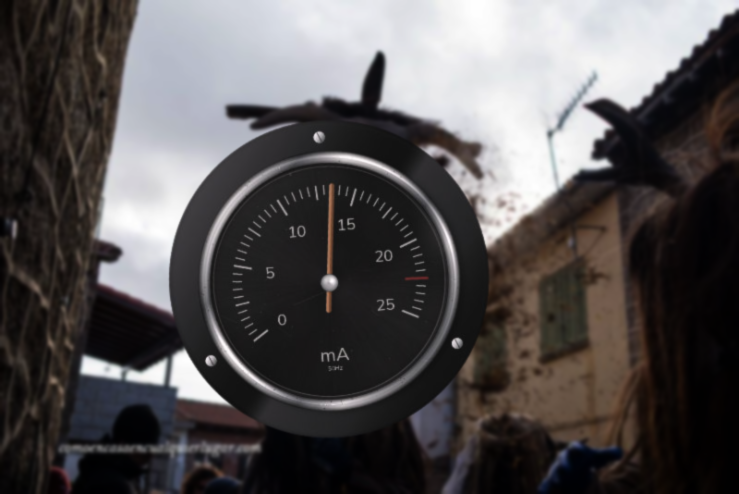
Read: {"value": 13.5, "unit": "mA"}
